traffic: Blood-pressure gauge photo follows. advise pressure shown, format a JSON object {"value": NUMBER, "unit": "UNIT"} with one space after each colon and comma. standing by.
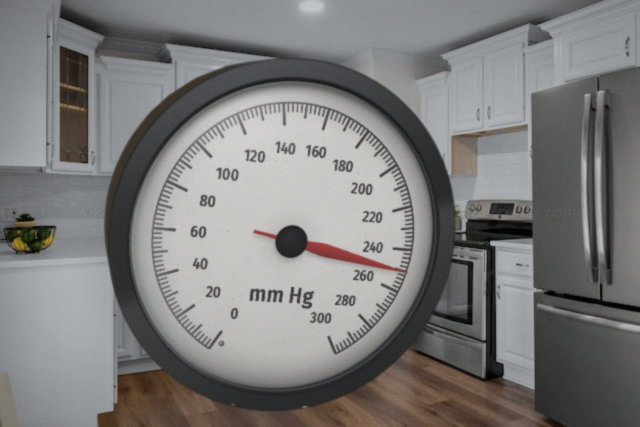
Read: {"value": 250, "unit": "mmHg"}
